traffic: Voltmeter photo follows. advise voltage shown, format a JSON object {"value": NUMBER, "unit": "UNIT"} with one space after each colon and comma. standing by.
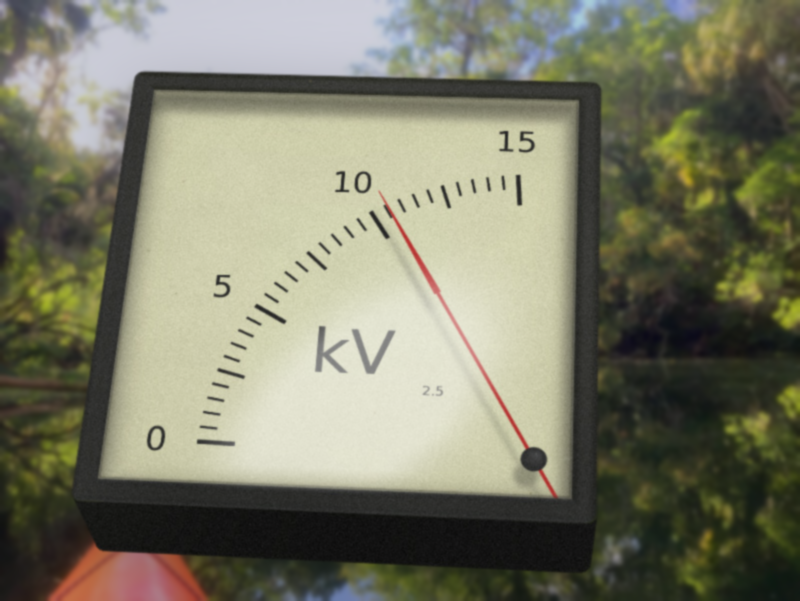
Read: {"value": 10.5, "unit": "kV"}
